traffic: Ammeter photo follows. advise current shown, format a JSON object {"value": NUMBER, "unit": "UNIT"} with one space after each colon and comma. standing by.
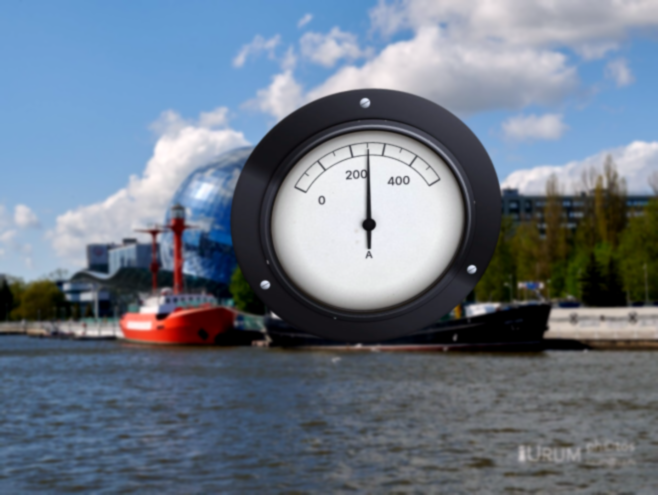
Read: {"value": 250, "unit": "A"}
